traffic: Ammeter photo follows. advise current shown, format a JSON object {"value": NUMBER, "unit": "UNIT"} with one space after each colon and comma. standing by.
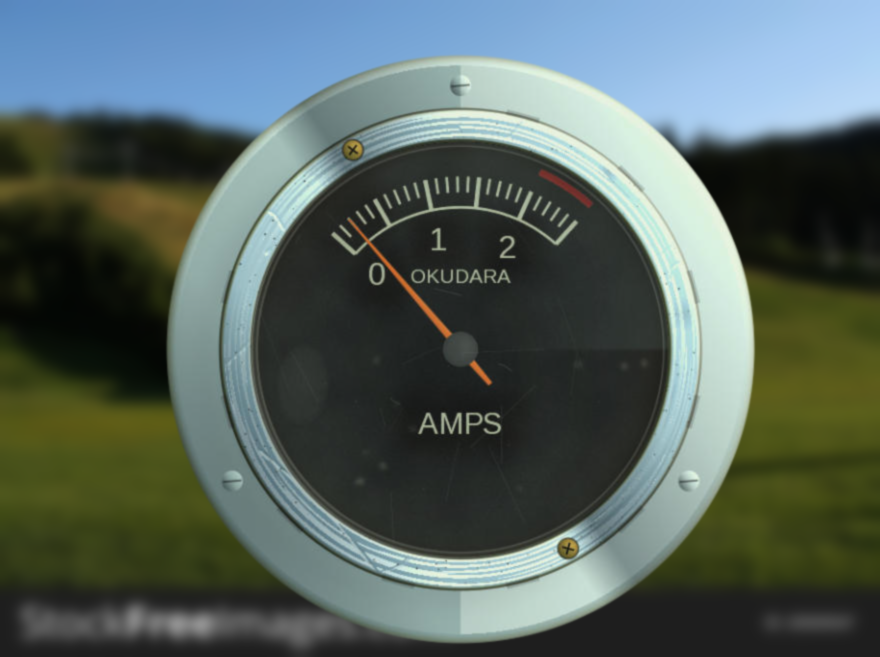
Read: {"value": 0.2, "unit": "A"}
